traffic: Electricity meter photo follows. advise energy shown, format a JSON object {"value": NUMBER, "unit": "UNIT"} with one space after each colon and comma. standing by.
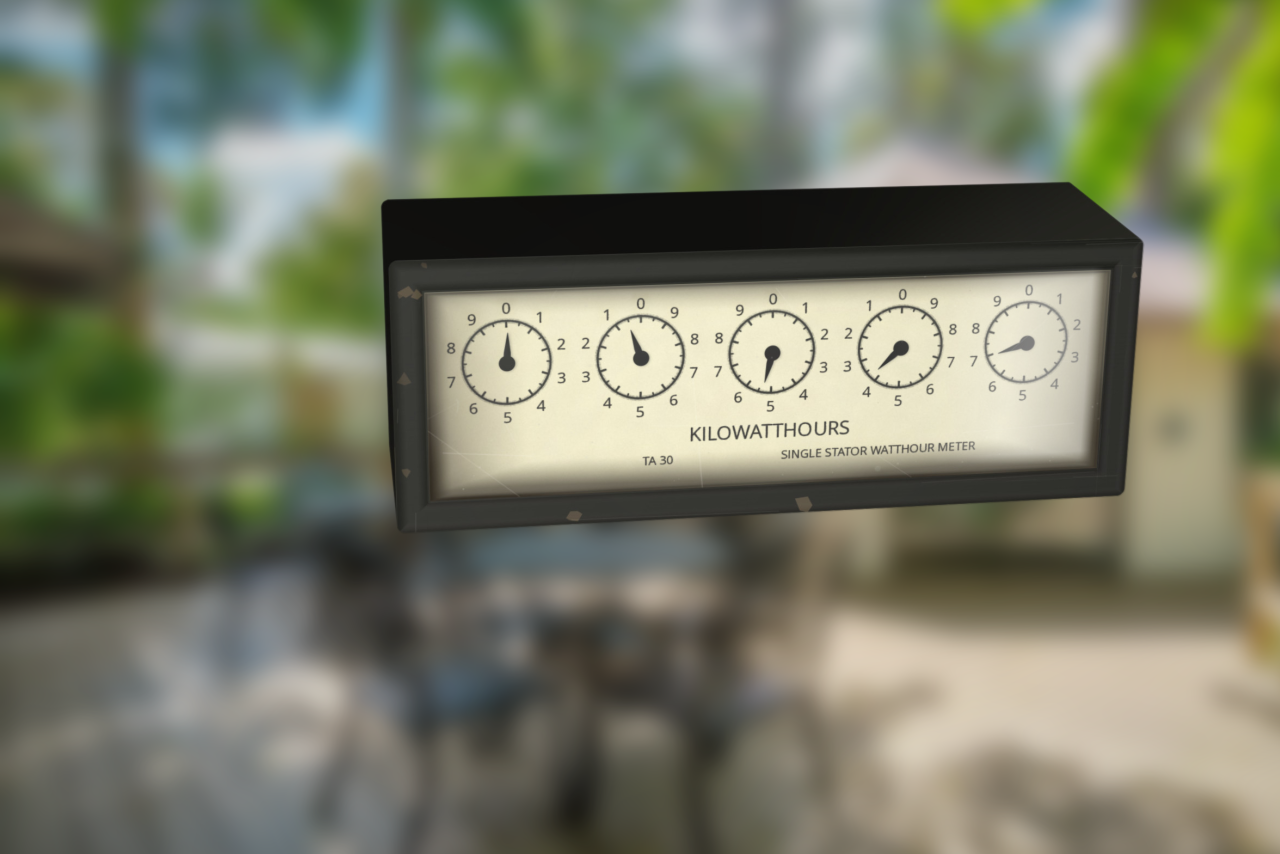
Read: {"value": 537, "unit": "kWh"}
